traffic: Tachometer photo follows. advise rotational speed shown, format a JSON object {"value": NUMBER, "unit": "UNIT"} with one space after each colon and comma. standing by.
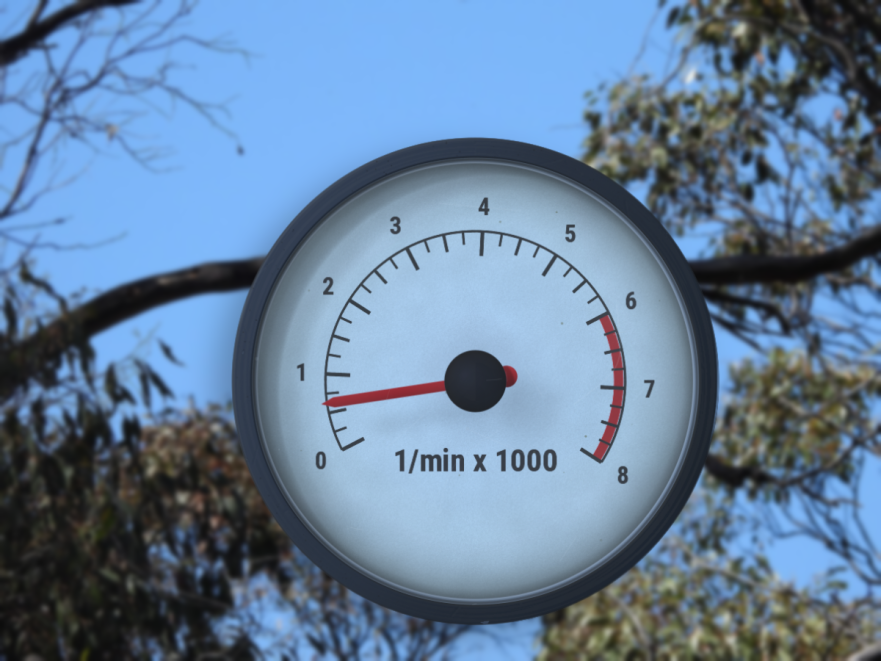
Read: {"value": 625, "unit": "rpm"}
